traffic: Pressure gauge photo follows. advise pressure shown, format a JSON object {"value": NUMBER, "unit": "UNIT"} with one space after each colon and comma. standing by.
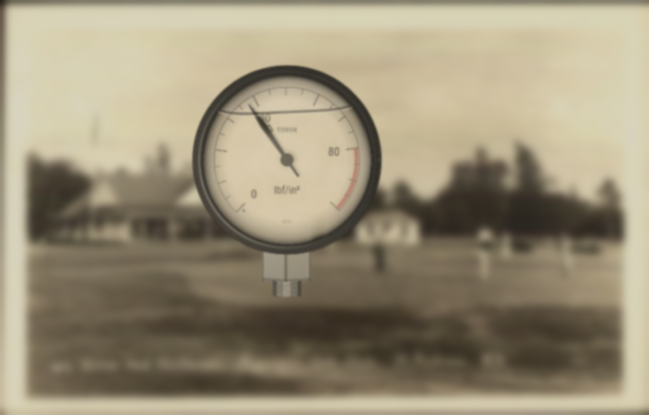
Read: {"value": 37.5, "unit": "psi"}
